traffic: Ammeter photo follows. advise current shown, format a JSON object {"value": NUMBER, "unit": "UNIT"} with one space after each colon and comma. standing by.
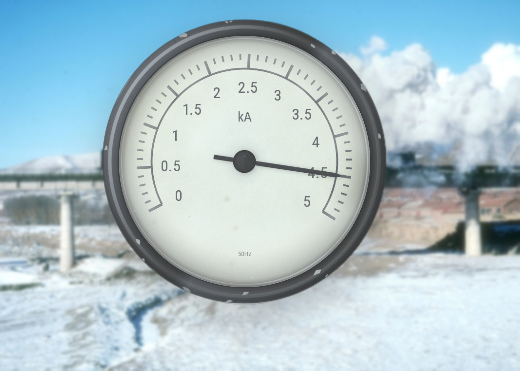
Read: {"value": 4.5, "unit": "kA"}
